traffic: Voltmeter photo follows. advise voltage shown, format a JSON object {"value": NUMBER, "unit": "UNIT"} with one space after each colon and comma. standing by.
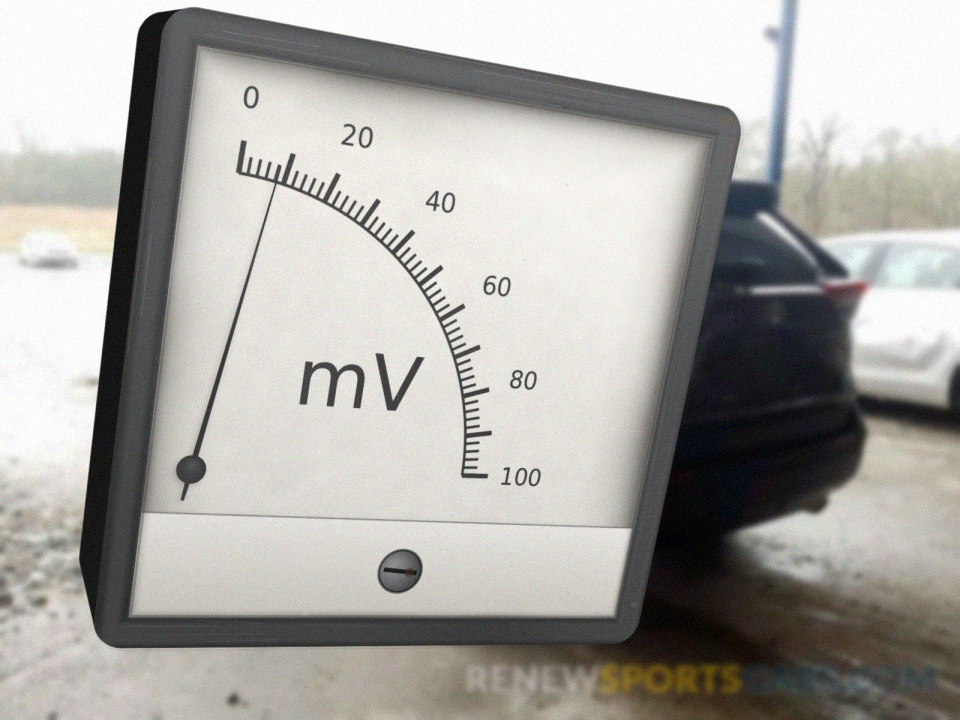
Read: {"value": 8, "unit": "mV"}
